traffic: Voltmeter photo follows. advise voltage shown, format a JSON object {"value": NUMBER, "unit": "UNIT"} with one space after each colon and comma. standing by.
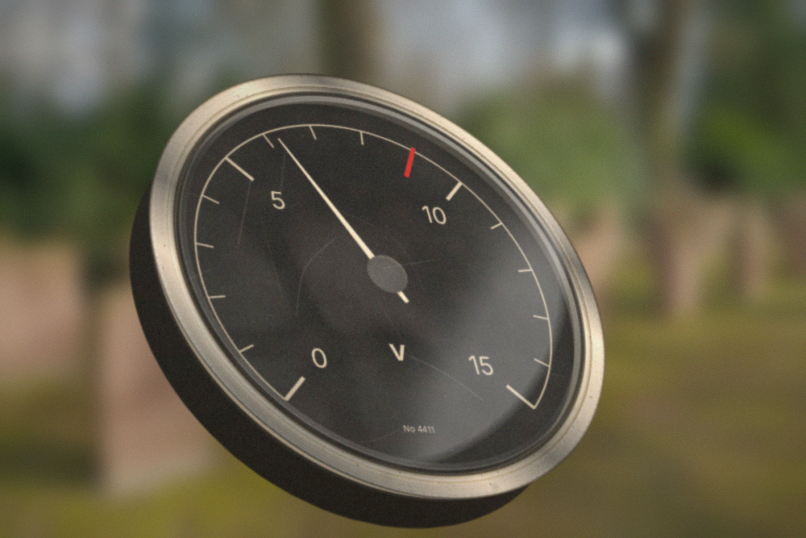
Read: {"value": 6, "unit": "V"}
